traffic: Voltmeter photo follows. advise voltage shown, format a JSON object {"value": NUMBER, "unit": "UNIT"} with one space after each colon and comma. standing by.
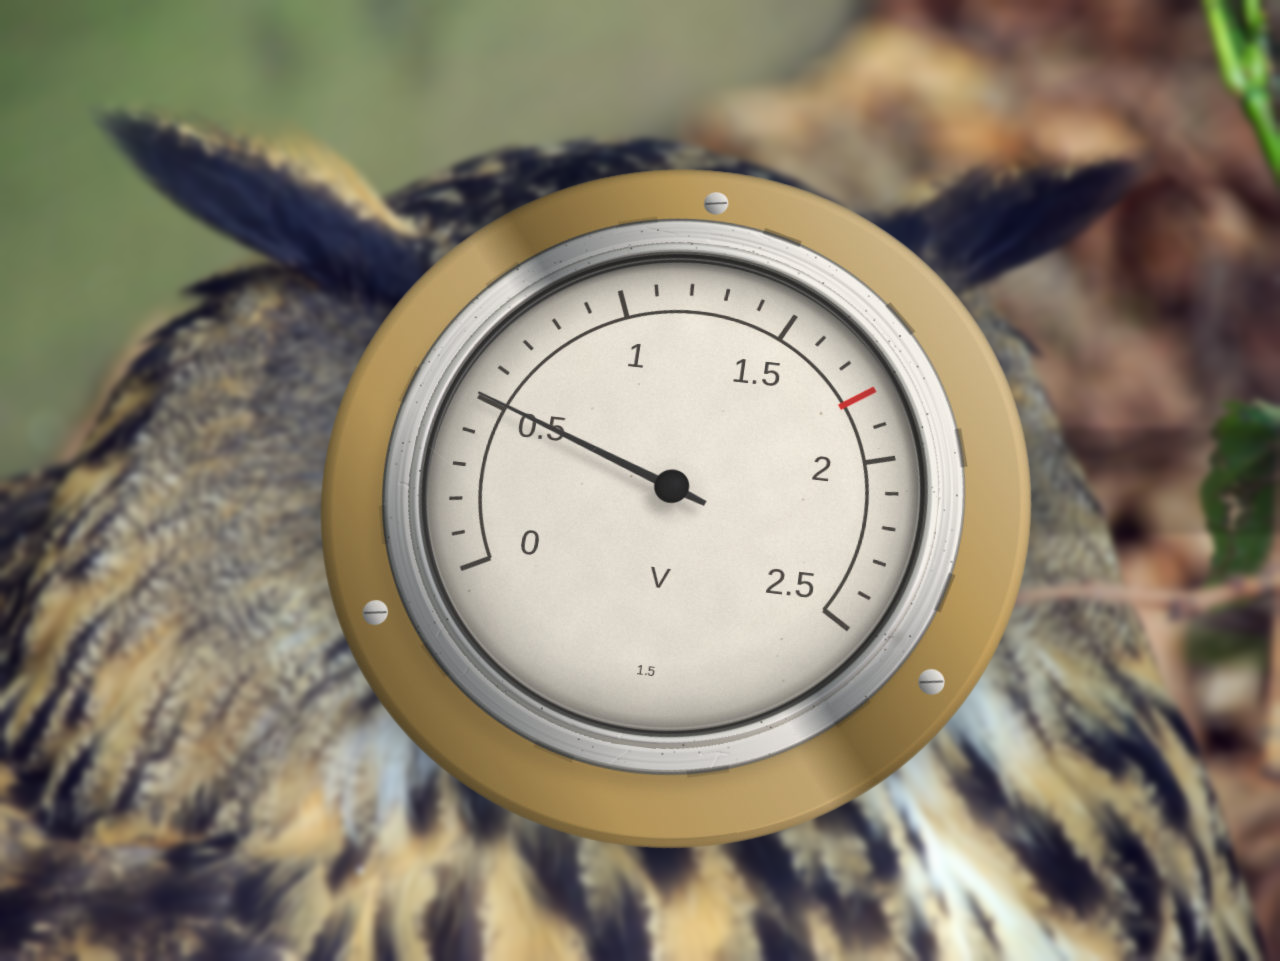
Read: {"value": 0.5, "unit": "V"}
